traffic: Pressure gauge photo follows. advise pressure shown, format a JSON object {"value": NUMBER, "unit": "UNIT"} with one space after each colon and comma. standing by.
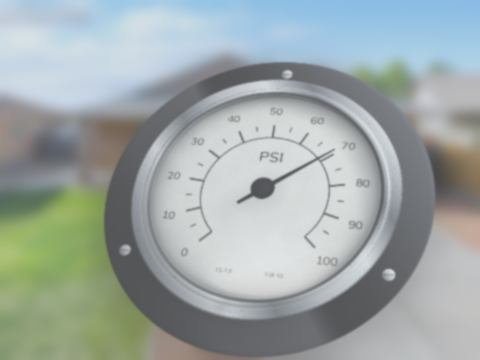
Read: {"value": 70, "unit": "psi"}
